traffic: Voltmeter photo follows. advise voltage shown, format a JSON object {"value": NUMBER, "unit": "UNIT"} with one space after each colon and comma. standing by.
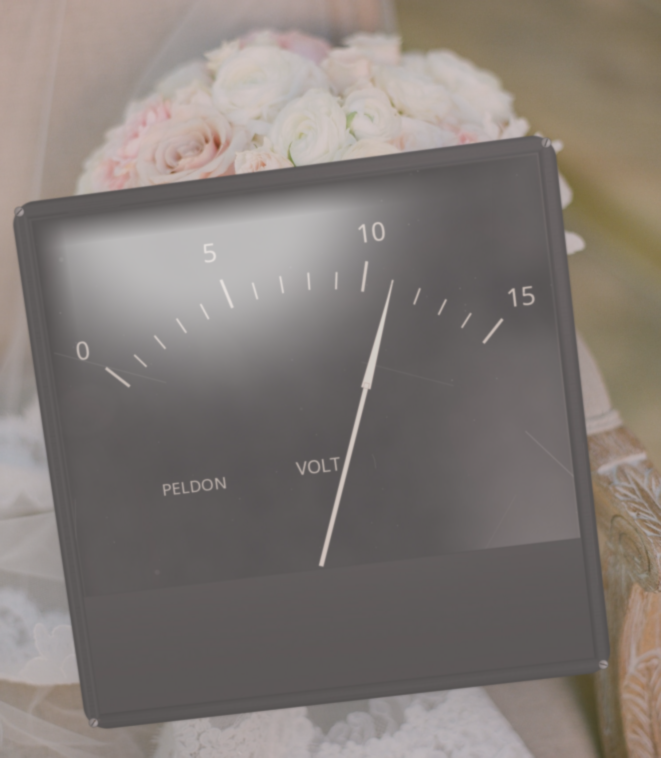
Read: {"value": 11, "unit": "V"}
